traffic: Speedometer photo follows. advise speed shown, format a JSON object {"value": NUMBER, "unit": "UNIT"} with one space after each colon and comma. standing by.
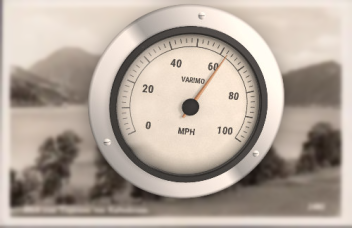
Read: {"value": 62, "unit": "mph"}
